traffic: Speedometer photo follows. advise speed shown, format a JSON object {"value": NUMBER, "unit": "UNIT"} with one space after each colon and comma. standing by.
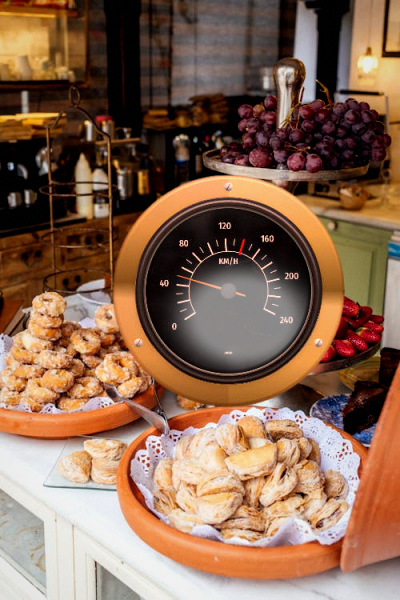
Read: {"value": 50, "unit": "km/h"}
